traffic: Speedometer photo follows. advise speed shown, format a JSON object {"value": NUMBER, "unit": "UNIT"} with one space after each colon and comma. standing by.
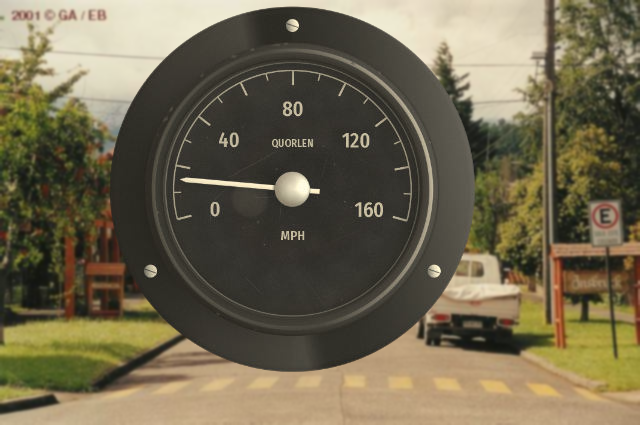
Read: {"value": 15, "unit": "mph"}
